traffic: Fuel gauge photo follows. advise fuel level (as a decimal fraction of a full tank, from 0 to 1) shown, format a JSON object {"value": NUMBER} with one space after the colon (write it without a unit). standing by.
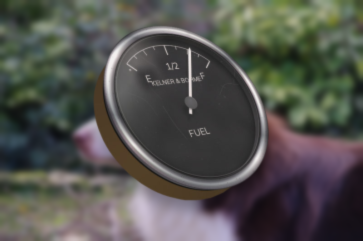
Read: {"value": 0.75}
